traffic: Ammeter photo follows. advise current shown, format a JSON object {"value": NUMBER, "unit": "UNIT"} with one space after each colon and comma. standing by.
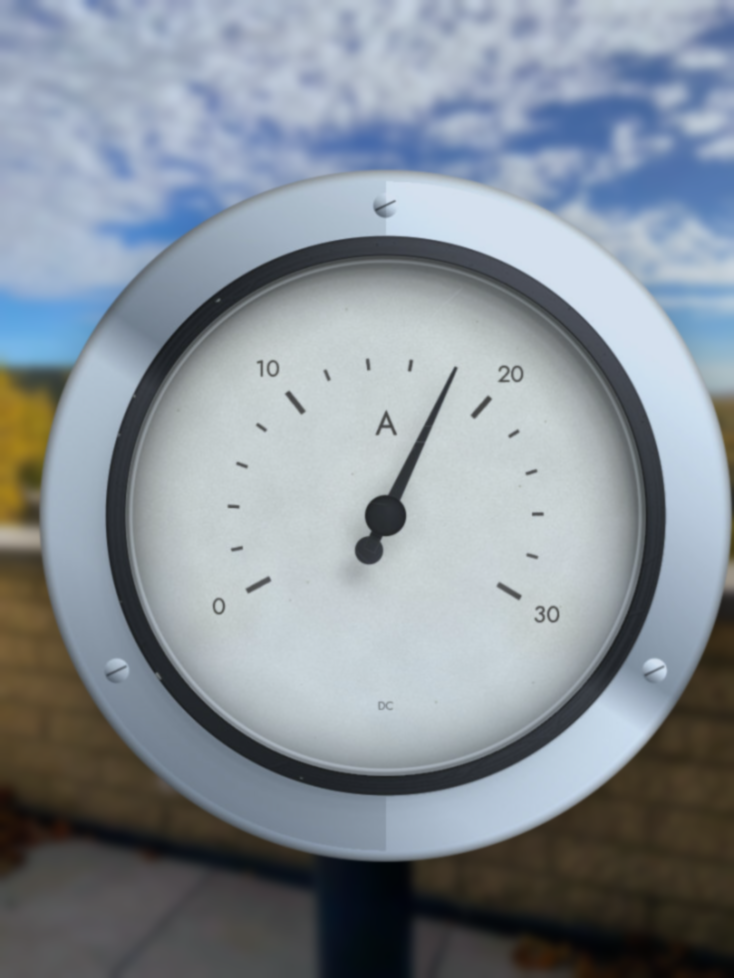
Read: {"value": 18, "unit": "A"}
